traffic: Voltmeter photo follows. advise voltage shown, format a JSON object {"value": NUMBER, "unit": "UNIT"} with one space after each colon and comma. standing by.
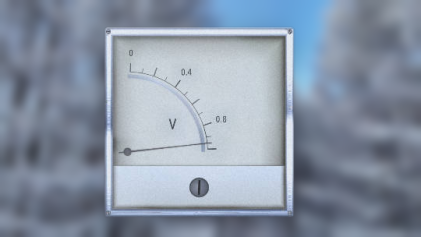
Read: {"value": 0.95, "unit": "V"}
